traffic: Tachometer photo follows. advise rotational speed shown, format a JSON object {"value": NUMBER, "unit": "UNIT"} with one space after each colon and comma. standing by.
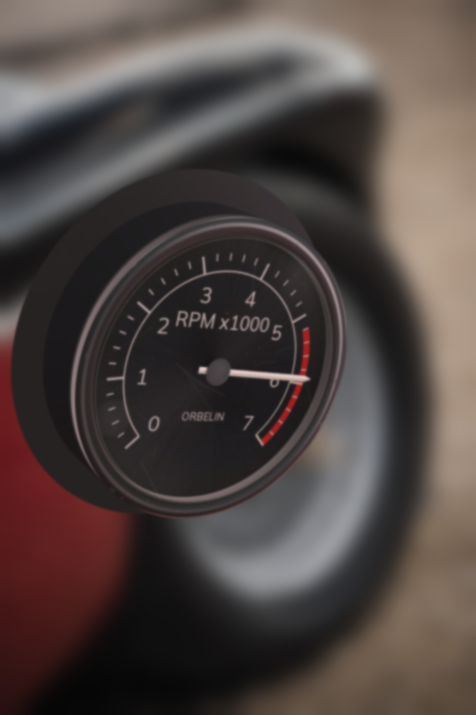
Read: {"value": 5900, "unit": "rpm"}
